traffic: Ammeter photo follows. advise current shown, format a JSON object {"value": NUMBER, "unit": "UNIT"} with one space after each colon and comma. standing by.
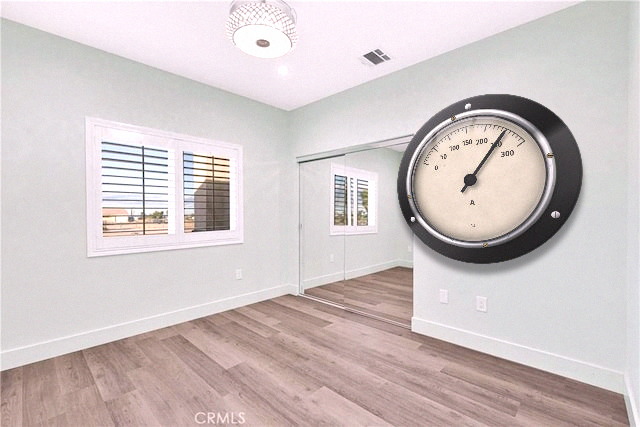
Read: {"value": 250, "unit": "A"}
